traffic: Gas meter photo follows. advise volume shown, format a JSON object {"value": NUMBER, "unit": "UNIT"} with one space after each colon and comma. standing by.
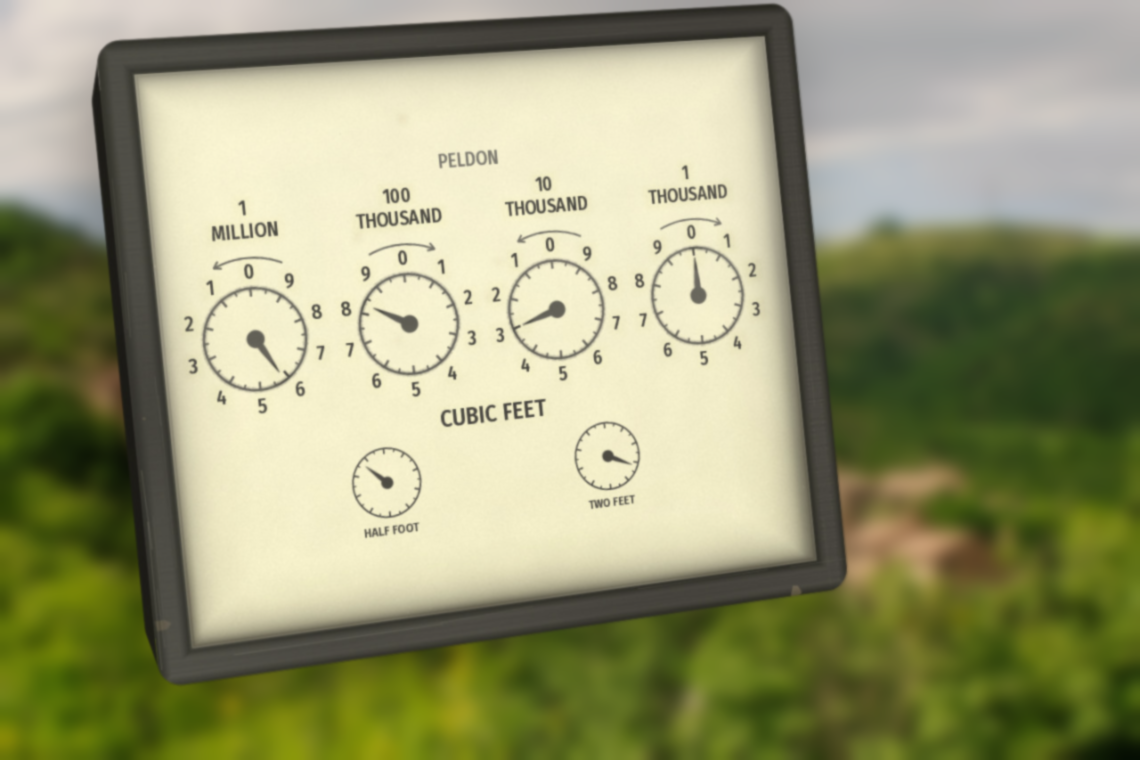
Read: {"value": 583000, "unit": "ft³"}
